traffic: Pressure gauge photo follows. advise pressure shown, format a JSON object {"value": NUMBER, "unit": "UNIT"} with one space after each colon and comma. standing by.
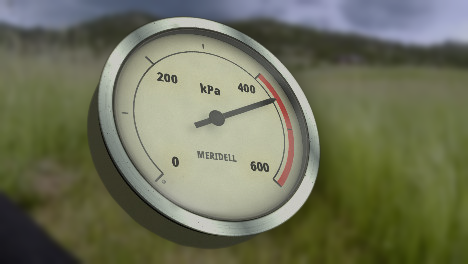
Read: {"value": 450, "unit": "kPa"}
